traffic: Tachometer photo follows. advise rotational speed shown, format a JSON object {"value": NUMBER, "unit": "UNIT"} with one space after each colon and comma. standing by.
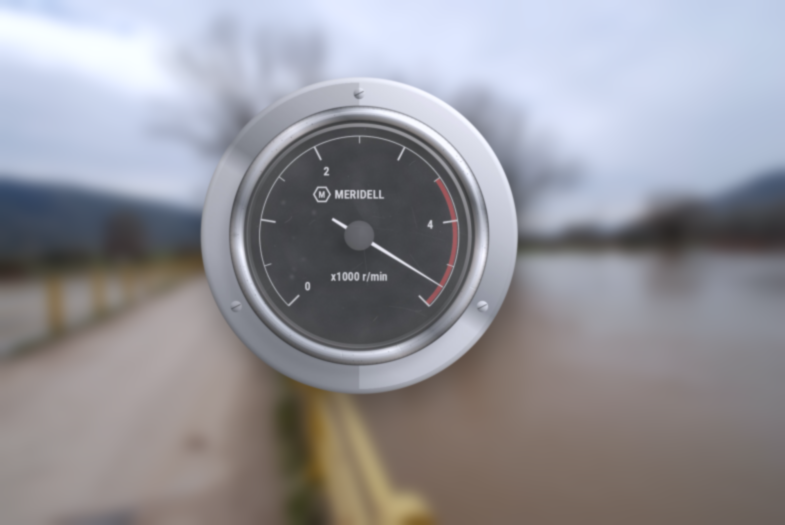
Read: {"value": 4750, "unit": "rpm"}
